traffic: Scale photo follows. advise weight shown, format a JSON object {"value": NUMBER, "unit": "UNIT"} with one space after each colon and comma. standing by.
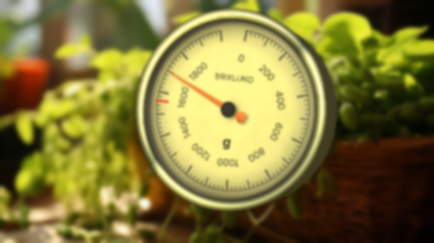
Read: {"value": 1700, "unit": "g"}
